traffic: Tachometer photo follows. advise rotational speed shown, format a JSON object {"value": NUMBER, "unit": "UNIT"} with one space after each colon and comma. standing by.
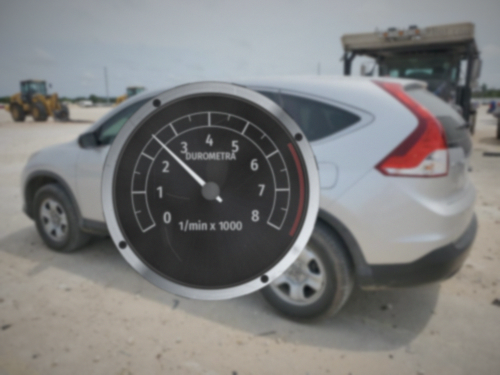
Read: {"value": 2500, "unit": "rpm"}
